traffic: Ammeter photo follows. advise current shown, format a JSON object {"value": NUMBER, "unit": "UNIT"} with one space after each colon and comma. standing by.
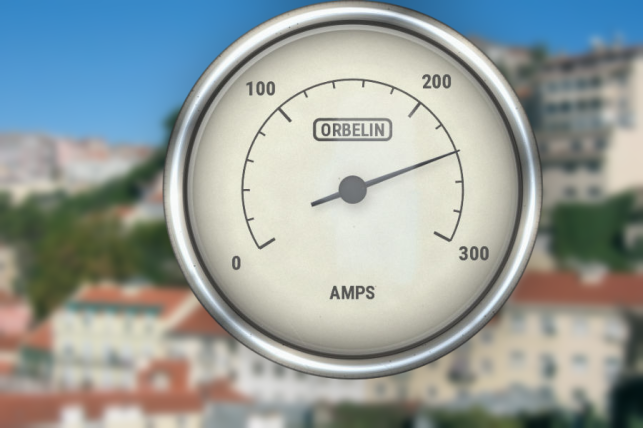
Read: {"value": 240, "unit": "A"}
